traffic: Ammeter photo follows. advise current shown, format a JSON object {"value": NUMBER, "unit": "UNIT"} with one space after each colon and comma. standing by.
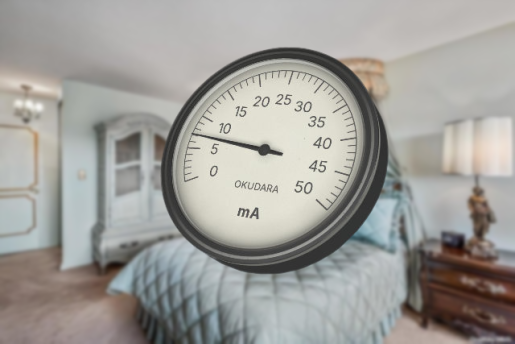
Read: {"value": 7, "unit": "mA"}
